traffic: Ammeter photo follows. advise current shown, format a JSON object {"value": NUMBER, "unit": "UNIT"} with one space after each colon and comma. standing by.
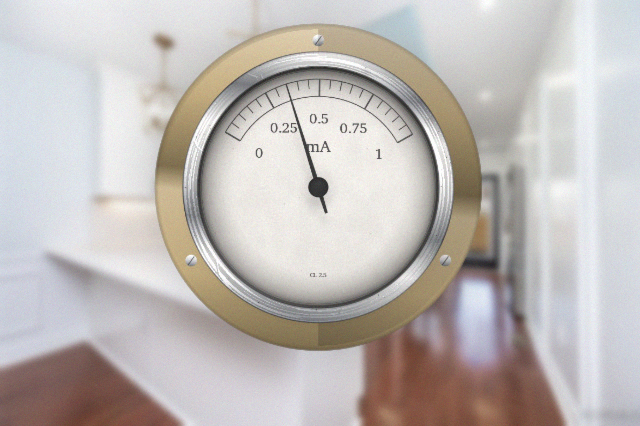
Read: {"value": 0.35, "unit": "mA"}
